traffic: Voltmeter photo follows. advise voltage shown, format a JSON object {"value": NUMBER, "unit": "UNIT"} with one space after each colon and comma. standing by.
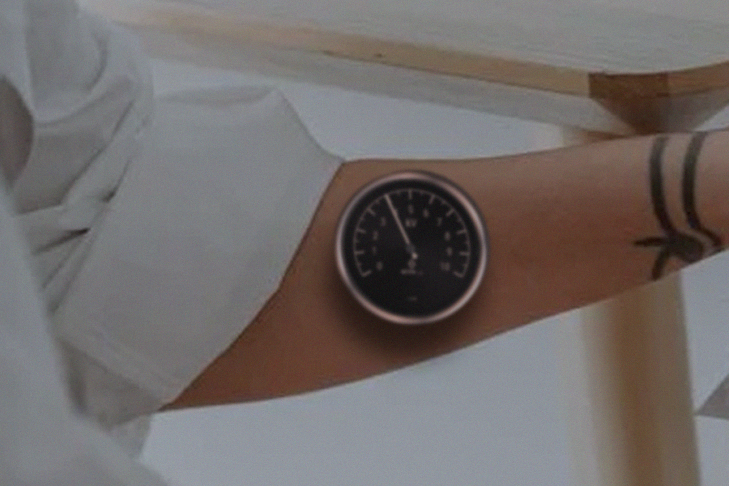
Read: {"value": 4, "unit": "kV"}
